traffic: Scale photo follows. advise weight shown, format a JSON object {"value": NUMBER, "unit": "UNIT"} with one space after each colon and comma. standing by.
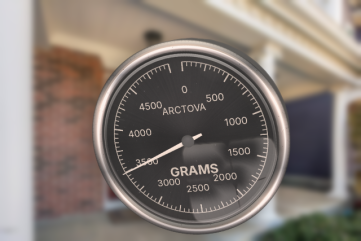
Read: {"value": 3500, "unit": "g"}
